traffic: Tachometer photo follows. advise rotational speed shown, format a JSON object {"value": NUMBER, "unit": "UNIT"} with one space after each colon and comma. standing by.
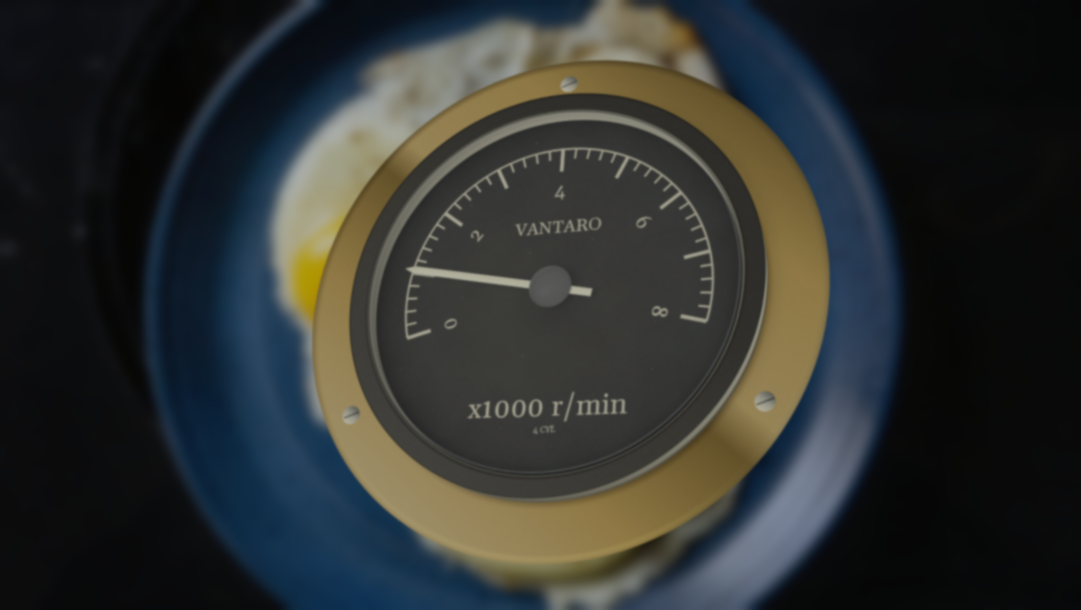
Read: {"value": 1000, "unit": "rpm"}
